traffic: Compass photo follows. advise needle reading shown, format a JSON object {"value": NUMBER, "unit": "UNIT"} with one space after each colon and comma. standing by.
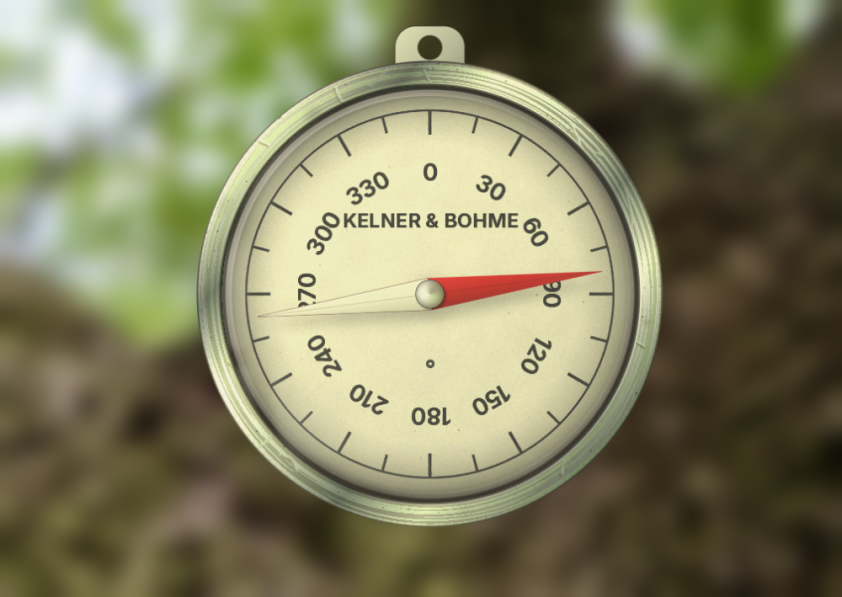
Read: {"value": 82.5, "unit": "°"}
